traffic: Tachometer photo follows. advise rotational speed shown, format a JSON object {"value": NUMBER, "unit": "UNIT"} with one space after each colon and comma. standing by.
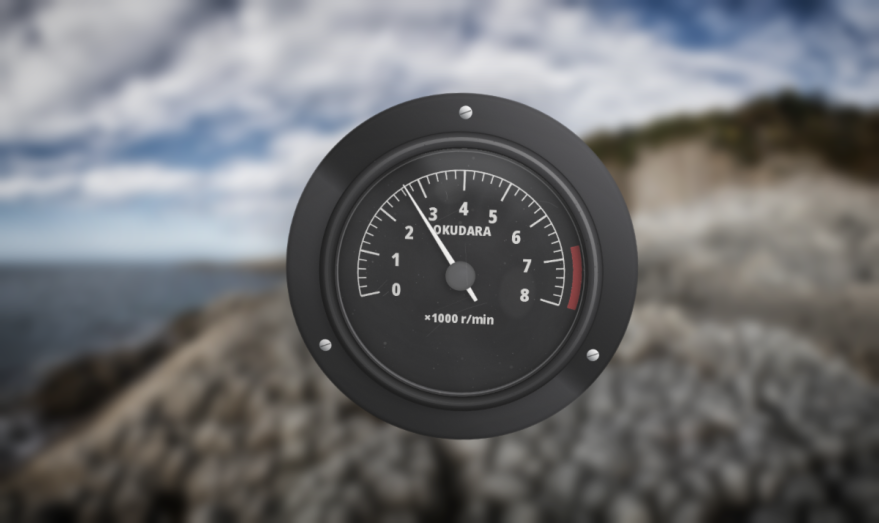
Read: {"value": 2700, "unit": "rpm"}
